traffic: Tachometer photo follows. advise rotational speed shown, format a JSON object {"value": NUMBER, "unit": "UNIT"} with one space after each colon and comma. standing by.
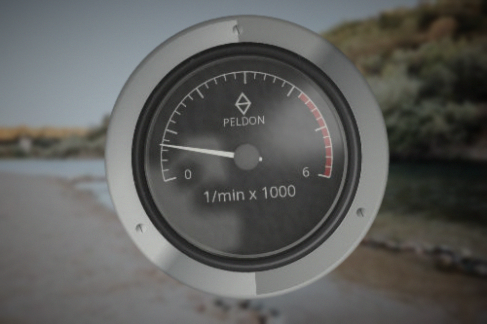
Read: {"value": 700, "unit": "rpm"}
